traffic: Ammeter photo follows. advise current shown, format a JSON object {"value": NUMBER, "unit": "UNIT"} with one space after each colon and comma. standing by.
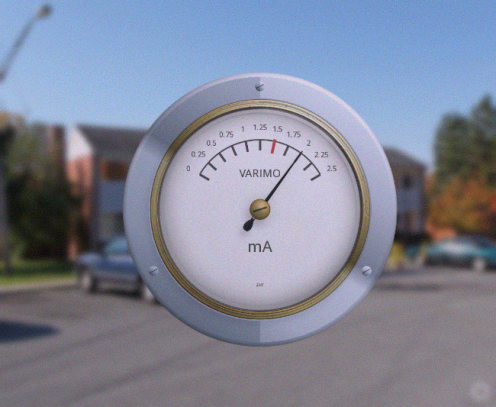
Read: {"value": 2, "unit": "mA"}
